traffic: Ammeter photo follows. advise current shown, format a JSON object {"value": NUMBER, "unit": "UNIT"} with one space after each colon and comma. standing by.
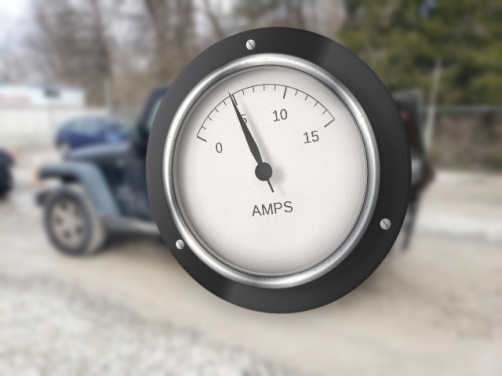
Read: {"value": 5, "unit": "A"}
